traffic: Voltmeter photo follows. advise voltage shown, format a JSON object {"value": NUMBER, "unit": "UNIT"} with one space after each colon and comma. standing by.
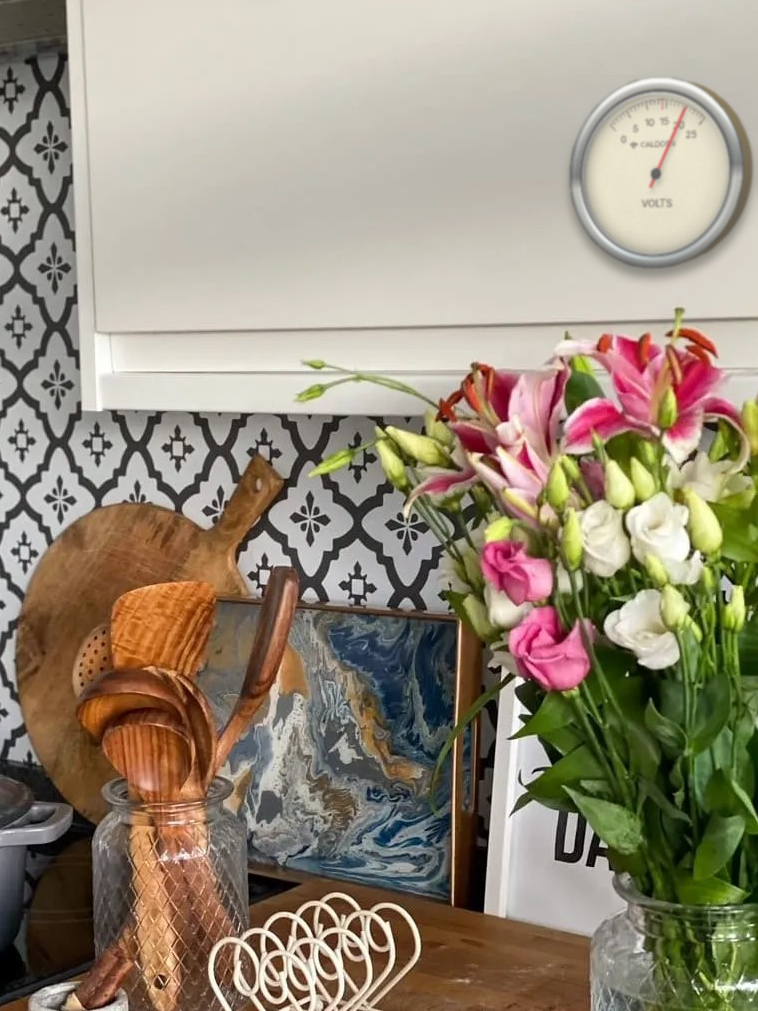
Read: {"value": 20, "unit": "V"}
